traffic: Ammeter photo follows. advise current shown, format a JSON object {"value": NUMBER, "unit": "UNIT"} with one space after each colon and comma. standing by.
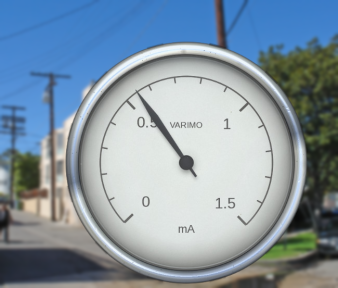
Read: {"value": 0.55, "unit": "mA"}
